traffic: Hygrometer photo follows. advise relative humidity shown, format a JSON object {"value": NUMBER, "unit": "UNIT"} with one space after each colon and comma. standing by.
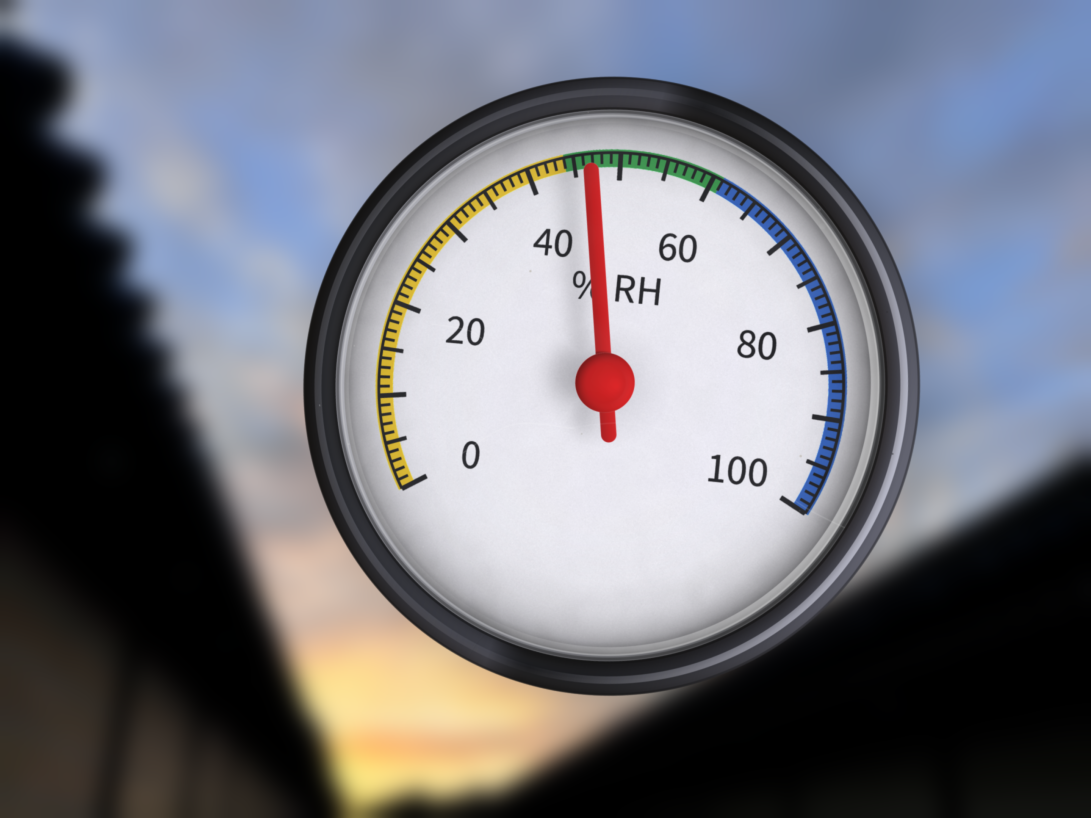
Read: {"value": 47, "unit": "%"}
